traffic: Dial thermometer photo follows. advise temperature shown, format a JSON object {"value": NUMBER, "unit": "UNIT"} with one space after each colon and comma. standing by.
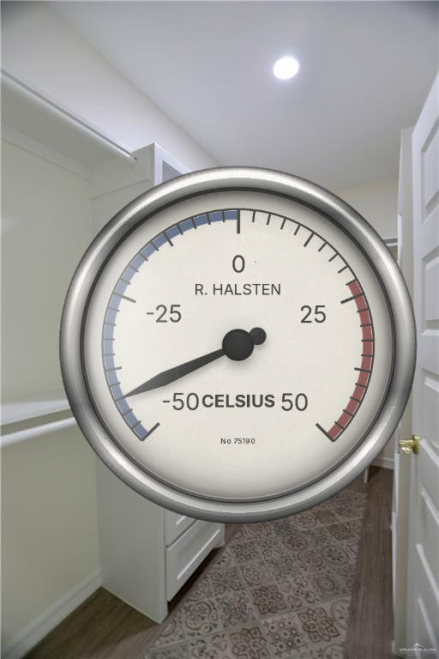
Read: {"value": -42.5, "unit": "°C"}
